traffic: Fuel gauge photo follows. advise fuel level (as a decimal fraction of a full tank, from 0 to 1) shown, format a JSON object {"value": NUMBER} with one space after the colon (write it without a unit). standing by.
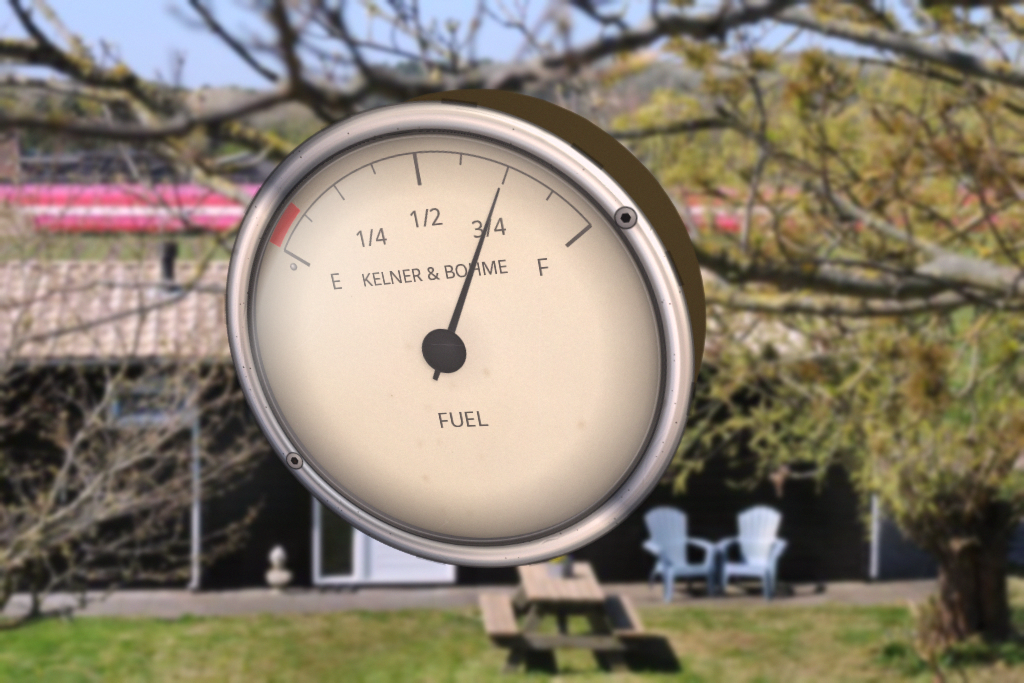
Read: {"value": 0.75}
